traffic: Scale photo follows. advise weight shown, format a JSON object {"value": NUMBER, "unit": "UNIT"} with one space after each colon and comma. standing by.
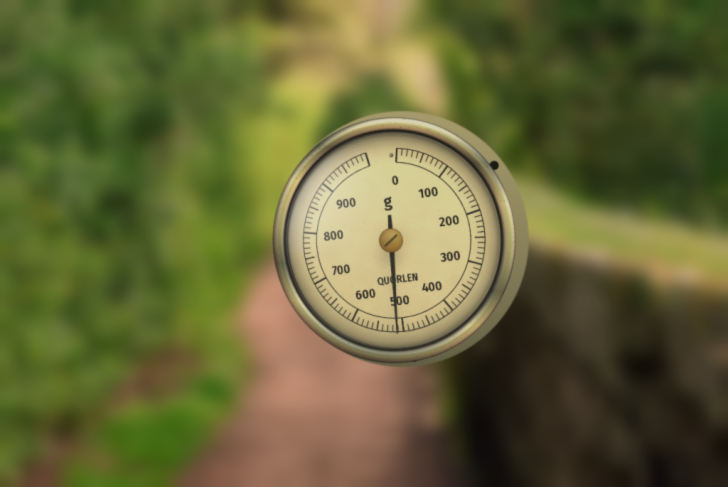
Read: {"value": 510, "unit": "g"}
